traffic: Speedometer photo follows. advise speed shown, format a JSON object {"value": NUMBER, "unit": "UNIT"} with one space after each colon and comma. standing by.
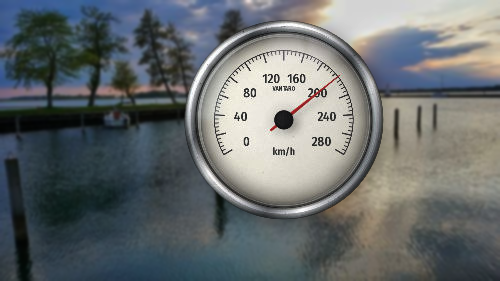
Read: {"value": 200, "unit": "km/h"}
